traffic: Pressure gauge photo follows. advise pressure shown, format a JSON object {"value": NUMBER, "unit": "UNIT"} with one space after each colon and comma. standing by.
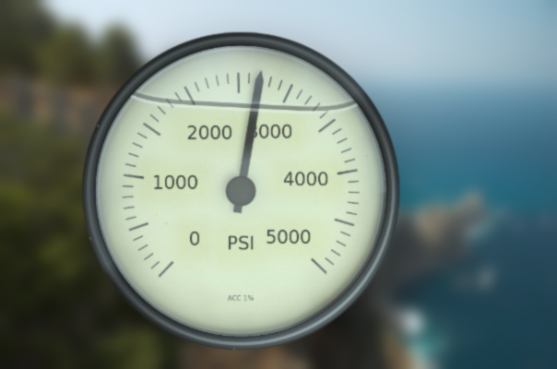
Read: {"value": 2700, "unit": "psi"}
